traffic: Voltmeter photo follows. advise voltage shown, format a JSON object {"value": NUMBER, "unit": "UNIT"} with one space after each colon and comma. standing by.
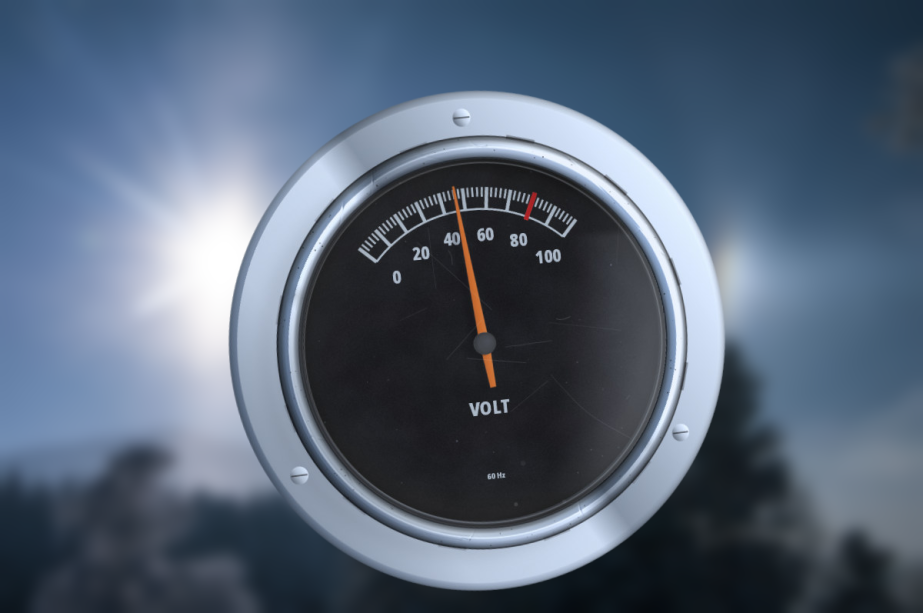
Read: {"value": 46, "unit": "V"}
